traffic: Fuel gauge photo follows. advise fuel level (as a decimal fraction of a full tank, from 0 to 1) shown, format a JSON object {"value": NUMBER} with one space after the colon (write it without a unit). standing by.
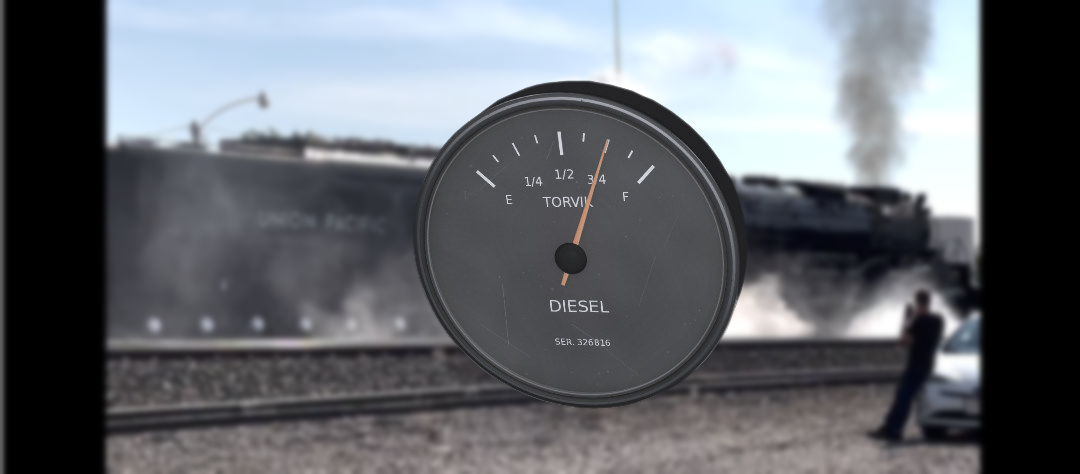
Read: {"value": 0.75}
